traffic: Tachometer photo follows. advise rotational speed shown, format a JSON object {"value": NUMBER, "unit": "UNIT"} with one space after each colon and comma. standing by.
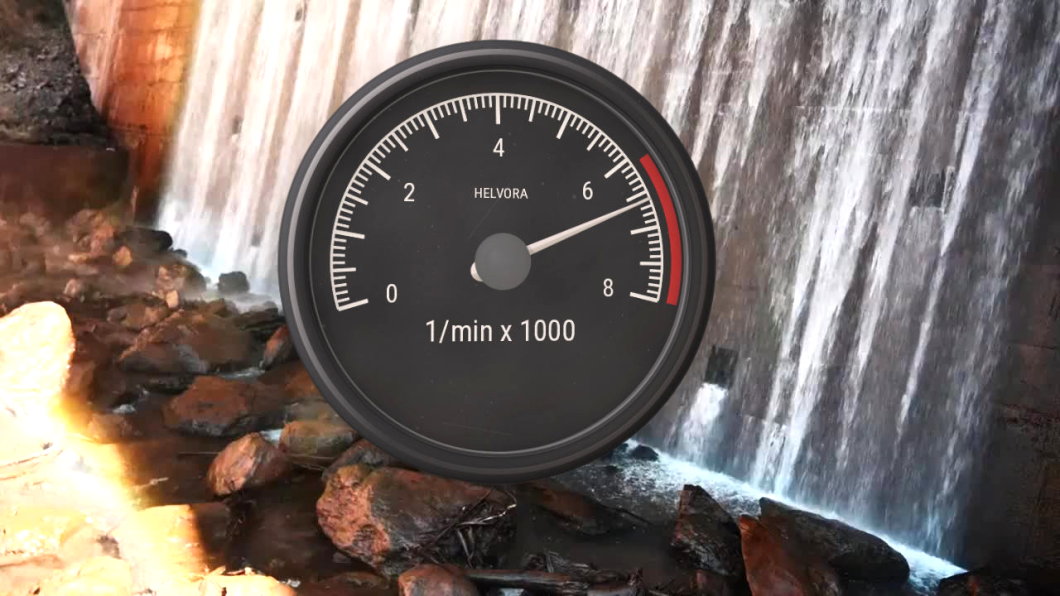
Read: {"value": 6600, "unit": "rpm"}
